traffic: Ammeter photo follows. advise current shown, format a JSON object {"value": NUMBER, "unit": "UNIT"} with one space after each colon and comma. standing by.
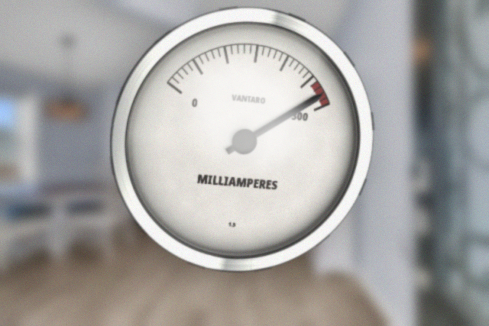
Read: {"value": 280, "unit": "mA"}
